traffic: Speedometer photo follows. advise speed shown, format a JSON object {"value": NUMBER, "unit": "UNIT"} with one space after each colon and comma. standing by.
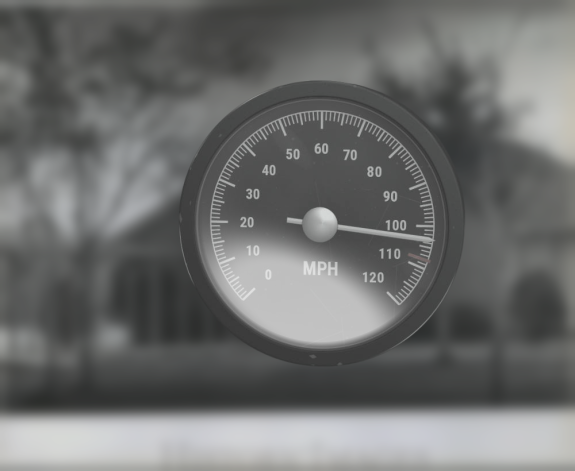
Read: {"value": 103, "unit": "mph"}
